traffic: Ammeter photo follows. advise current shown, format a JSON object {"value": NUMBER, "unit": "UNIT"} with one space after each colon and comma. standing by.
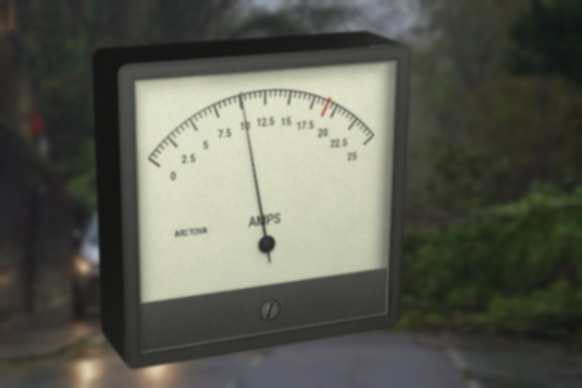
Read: {"value": 10, "unit": "A"}
